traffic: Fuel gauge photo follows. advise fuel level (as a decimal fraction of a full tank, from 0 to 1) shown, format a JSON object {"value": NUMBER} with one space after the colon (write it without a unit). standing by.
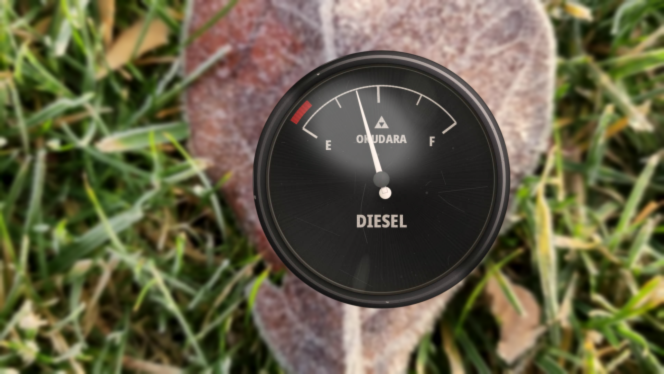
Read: {"value": 0.375}
